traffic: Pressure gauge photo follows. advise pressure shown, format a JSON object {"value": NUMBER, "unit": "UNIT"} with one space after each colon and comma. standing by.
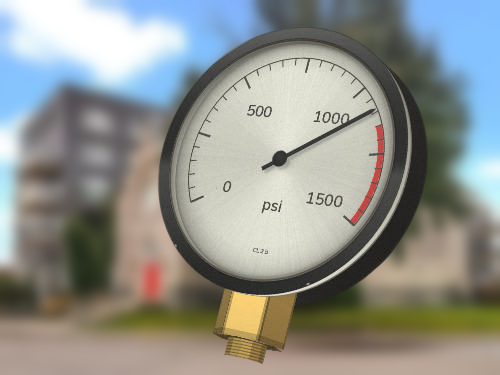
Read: {"value": 1100, "unit": "psi"}
